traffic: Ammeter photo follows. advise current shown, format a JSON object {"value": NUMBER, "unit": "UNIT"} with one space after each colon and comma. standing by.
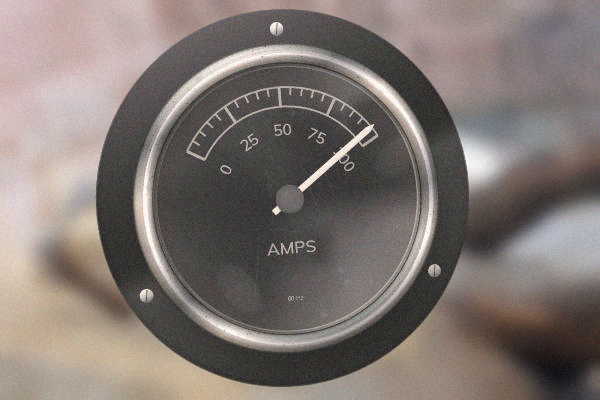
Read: {"value": 95, "unit": "A"}
